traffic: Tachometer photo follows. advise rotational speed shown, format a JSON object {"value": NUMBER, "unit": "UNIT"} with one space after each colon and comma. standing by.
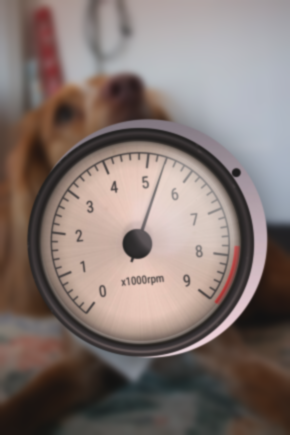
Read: {"value": 5400, "unit": "rpm"}
